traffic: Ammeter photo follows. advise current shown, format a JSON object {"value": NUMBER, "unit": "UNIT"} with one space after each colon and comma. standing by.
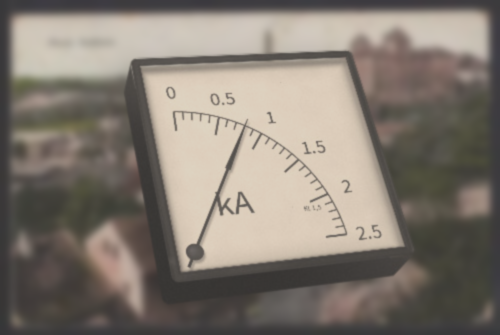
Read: {"value": 0.8, "unit": "kA"}
